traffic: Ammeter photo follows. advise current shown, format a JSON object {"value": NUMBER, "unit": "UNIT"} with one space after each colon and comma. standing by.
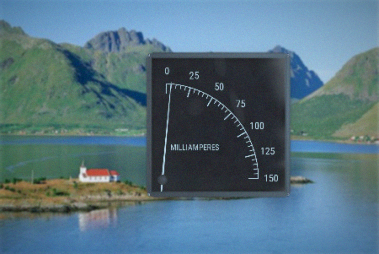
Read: {"value": 5, "unit": "mA"}
